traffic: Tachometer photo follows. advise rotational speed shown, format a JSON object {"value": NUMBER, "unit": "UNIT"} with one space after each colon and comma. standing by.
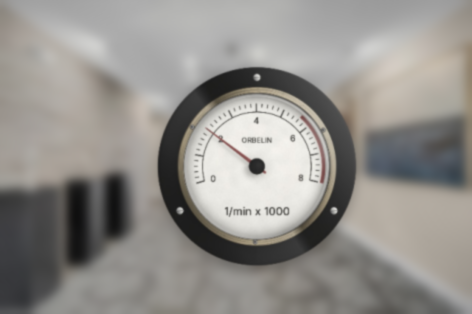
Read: {"value": 2000, "unit": "rpm"}
